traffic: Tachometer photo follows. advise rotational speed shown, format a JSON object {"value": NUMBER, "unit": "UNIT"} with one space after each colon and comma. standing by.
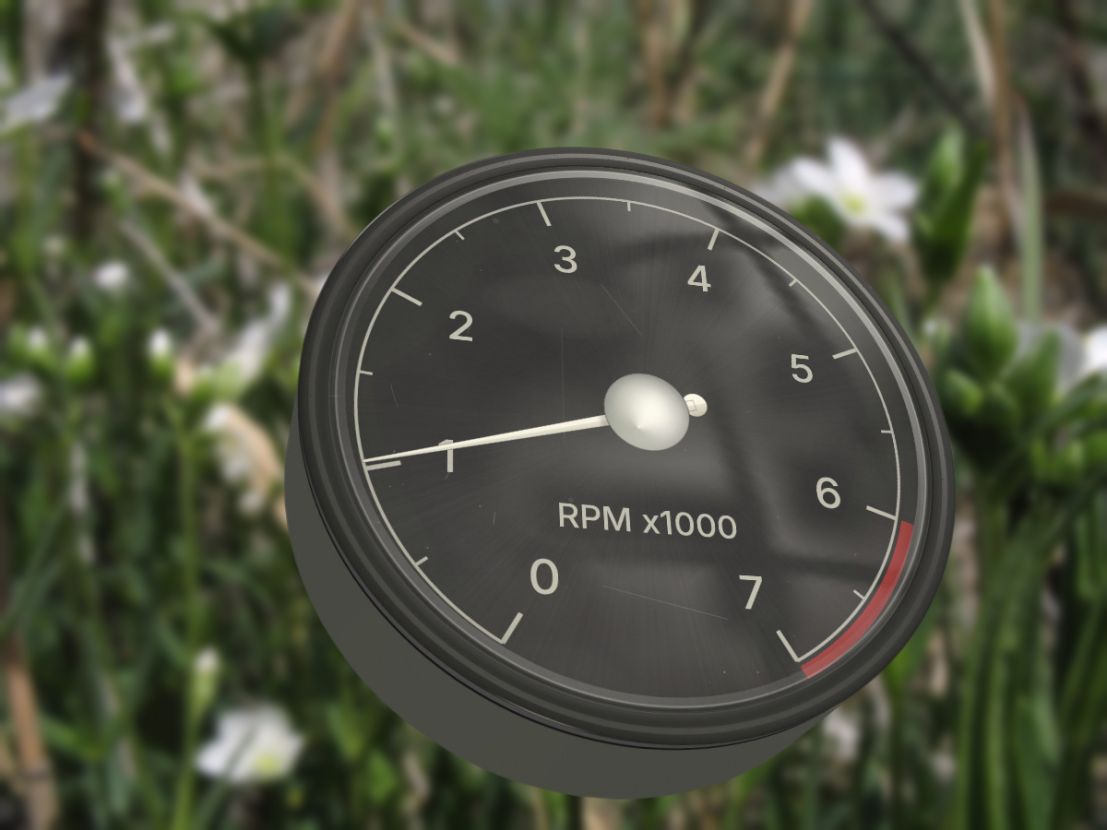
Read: {"value": 1000, "unit": "rpm"}
